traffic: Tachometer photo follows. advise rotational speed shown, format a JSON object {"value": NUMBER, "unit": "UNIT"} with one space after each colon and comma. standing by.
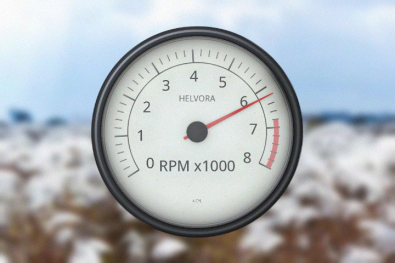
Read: {"value": 6200, "unit": "rpm"}
